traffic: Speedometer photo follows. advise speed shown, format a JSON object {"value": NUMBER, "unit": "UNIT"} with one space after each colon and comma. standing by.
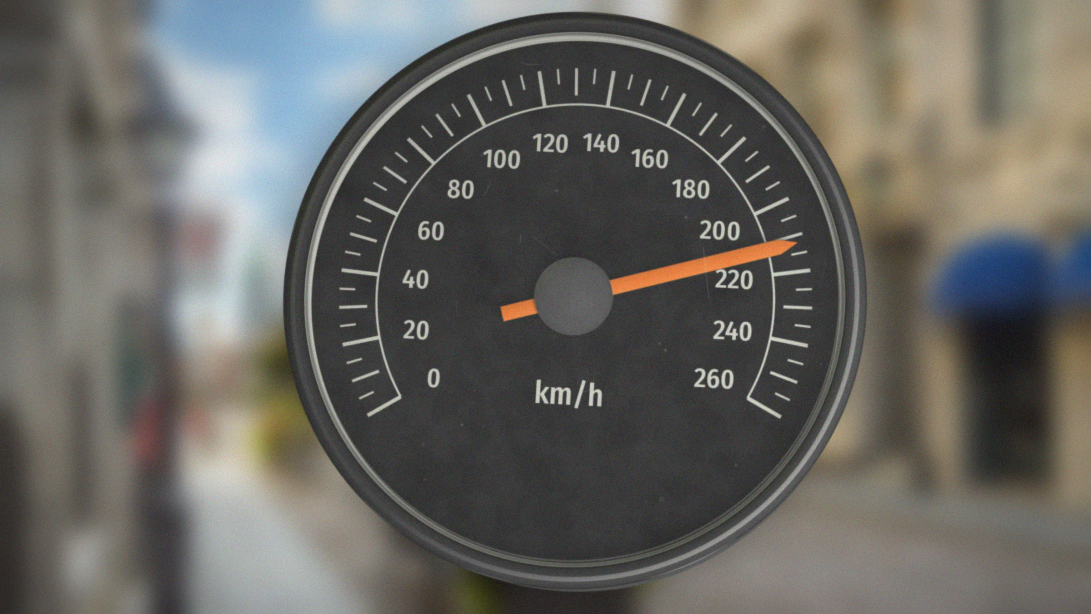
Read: {"value": 212.5, "unit": "km/h"}
